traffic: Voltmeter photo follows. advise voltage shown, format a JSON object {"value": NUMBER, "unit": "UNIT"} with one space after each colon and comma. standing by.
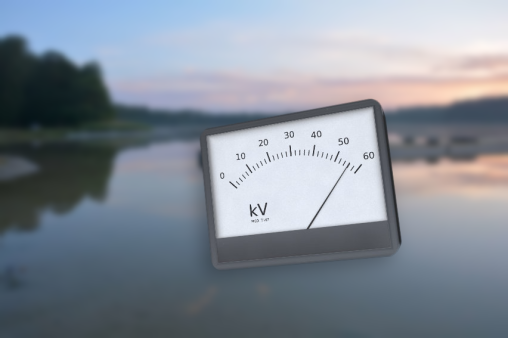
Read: {"value": 56, "unit": "kV"}
